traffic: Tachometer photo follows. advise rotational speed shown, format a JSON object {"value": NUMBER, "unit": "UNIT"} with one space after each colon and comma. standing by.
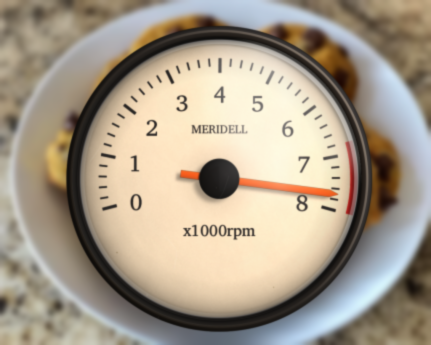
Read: {"value": 7700, "unit": "rpm"}
